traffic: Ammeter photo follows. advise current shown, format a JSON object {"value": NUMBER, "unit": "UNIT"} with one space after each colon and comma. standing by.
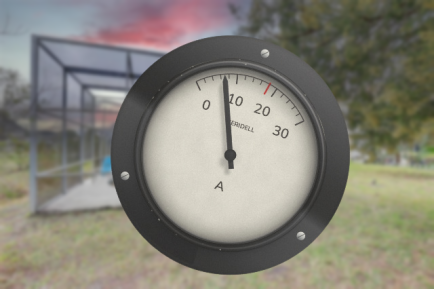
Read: {"value": 7, "unit": "A"}
